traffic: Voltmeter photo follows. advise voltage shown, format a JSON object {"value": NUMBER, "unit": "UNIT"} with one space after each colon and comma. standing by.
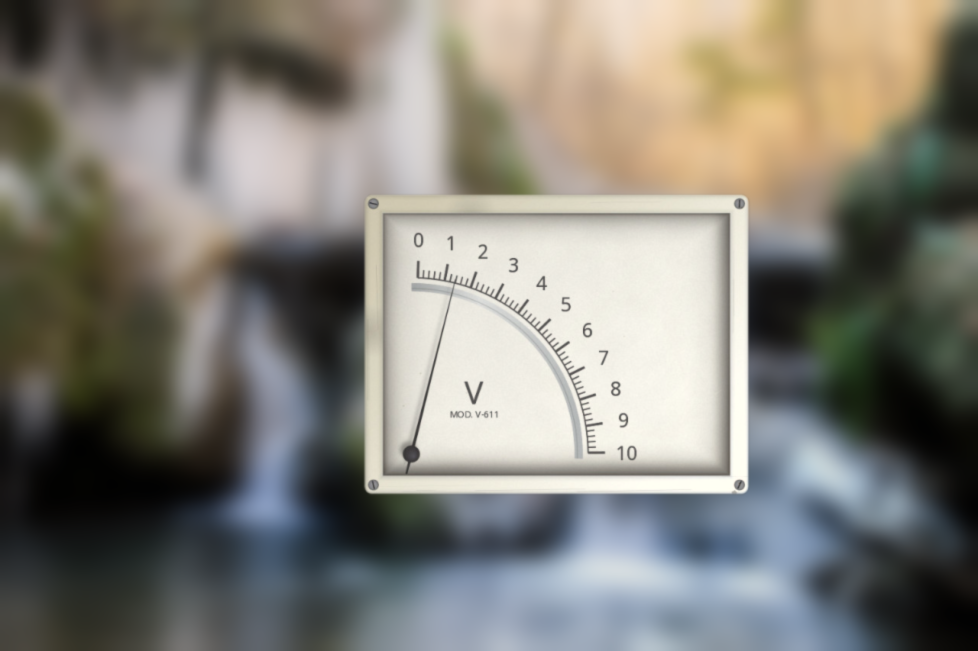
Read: {"value": 1.4, "unit": "V"}
